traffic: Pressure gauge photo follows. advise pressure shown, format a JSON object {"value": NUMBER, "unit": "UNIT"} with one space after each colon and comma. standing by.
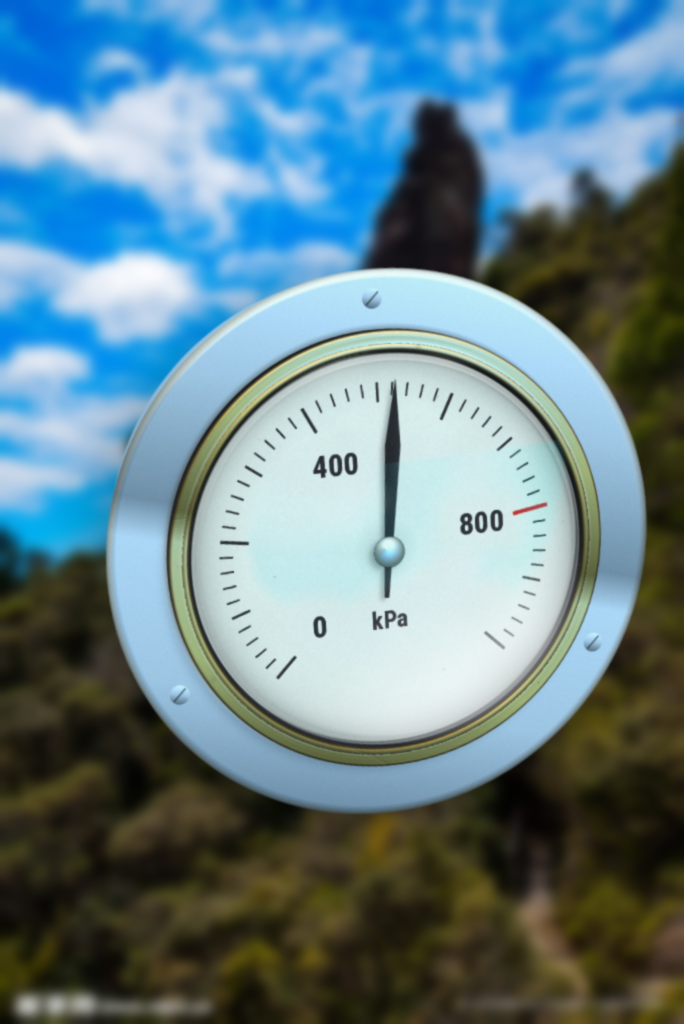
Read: {"value": 520, "unit": "kPa"}
